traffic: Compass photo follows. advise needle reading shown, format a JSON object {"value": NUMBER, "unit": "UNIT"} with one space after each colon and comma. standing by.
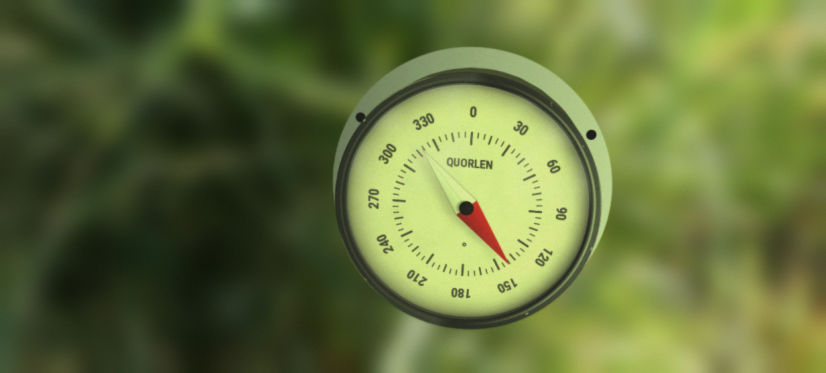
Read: {"value": 140, "unit": "°"}
